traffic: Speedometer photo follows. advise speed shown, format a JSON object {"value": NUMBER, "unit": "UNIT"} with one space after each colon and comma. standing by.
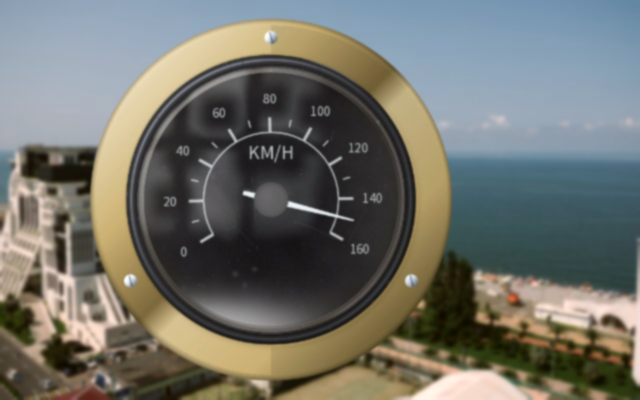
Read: {"value": 150, "unit": "km/h"}
